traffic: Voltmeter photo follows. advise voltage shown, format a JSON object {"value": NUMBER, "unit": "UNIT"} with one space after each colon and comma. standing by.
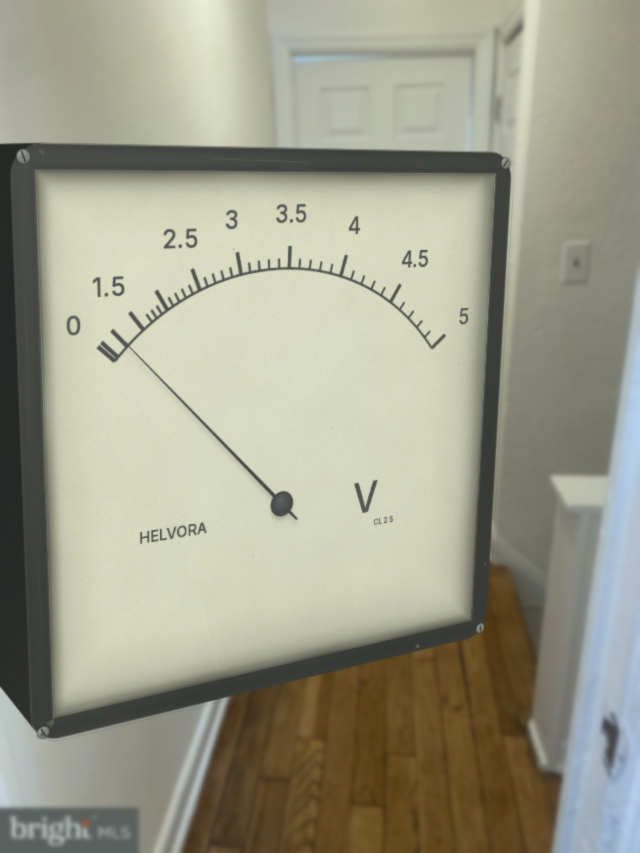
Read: {"value": 1, "unit": "V"}
